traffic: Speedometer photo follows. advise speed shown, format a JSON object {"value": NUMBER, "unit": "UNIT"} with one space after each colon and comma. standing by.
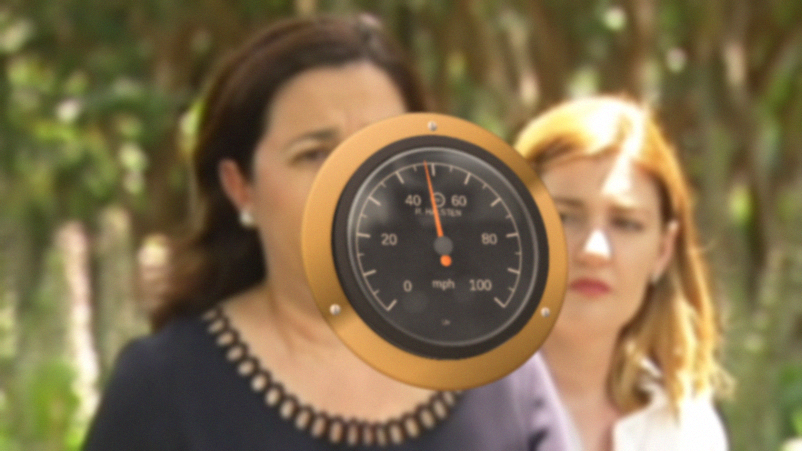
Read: {"value": 47.5, "unit": "mph"}
